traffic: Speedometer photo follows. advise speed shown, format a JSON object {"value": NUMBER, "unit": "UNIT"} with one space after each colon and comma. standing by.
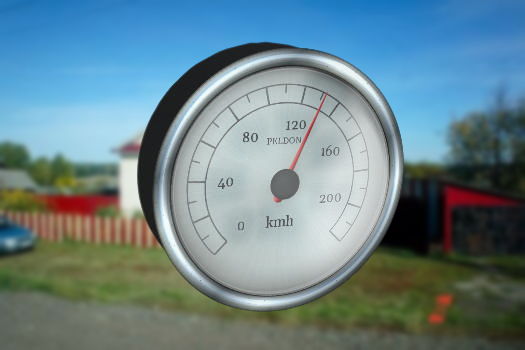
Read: {"value": 130, "unit": "km/h"}
